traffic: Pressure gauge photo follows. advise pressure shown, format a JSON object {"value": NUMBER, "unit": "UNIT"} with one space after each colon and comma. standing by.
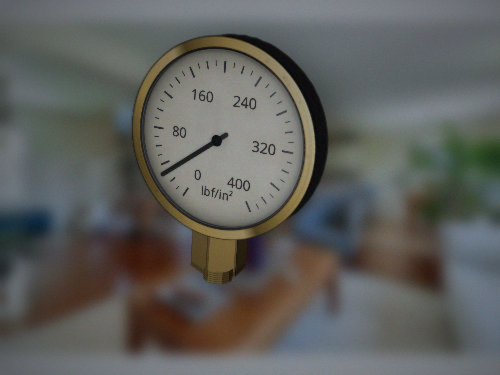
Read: {"value": 30, "unit": "psi"}
